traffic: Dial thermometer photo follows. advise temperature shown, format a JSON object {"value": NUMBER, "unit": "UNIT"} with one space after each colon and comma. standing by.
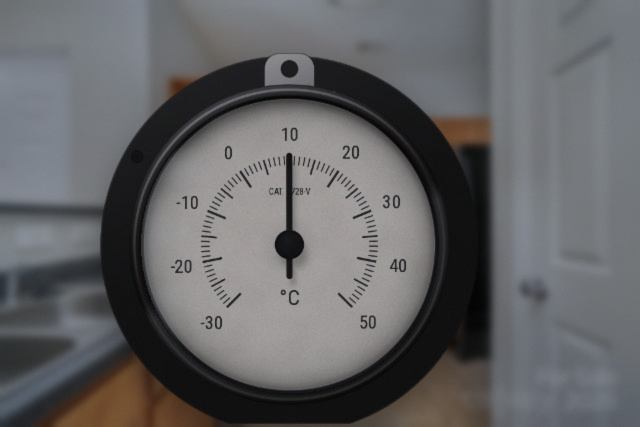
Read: {"value": 10, "unit": "°C"}
